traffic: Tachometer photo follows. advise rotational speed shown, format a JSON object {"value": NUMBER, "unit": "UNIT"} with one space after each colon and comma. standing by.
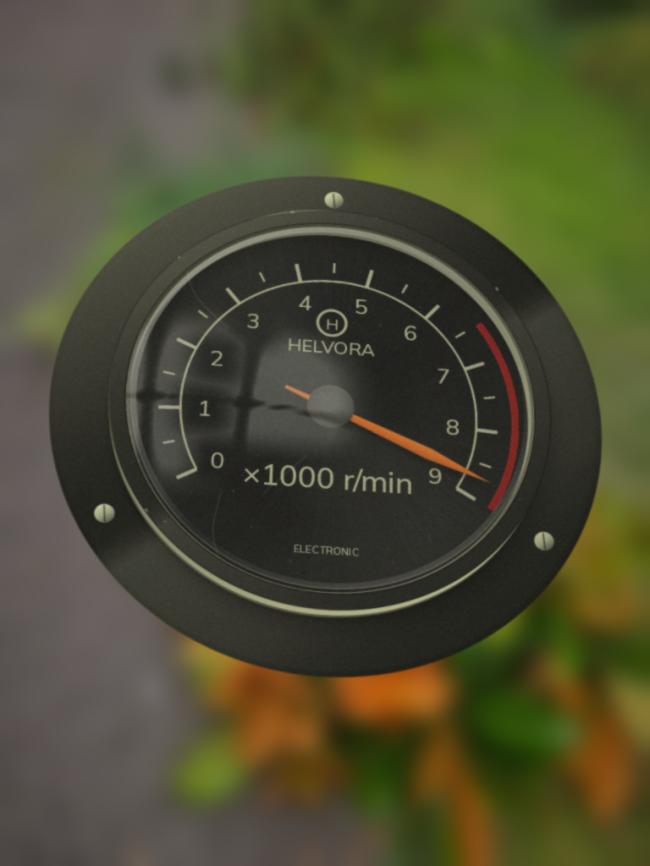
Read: {"value": 8750, "unit": "rpm"}
